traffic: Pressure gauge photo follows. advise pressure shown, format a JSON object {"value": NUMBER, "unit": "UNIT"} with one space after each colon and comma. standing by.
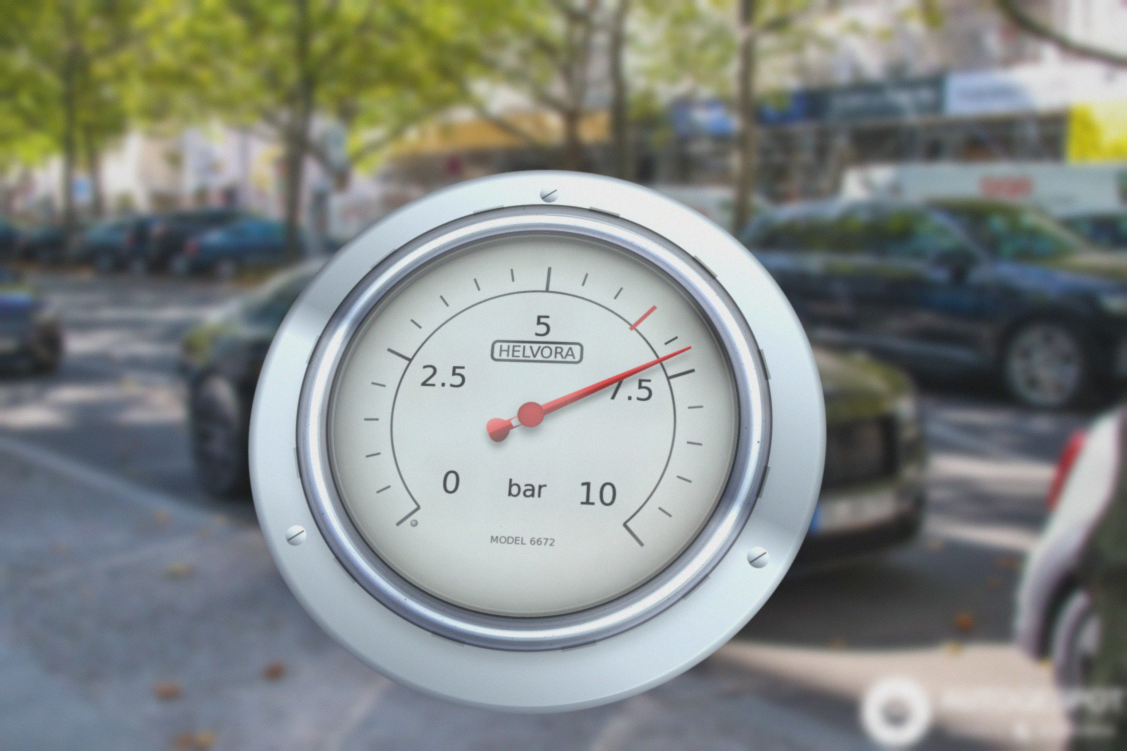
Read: {"value": 7.25, "unit": "bar"}
